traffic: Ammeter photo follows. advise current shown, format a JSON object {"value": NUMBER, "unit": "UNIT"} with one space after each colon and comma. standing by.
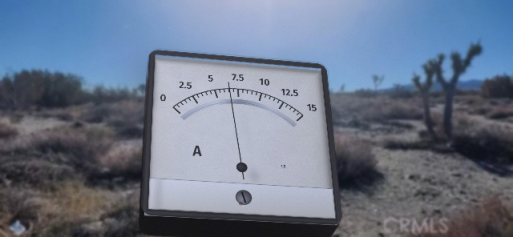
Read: {"value": 6.5, "unit": "A"}
